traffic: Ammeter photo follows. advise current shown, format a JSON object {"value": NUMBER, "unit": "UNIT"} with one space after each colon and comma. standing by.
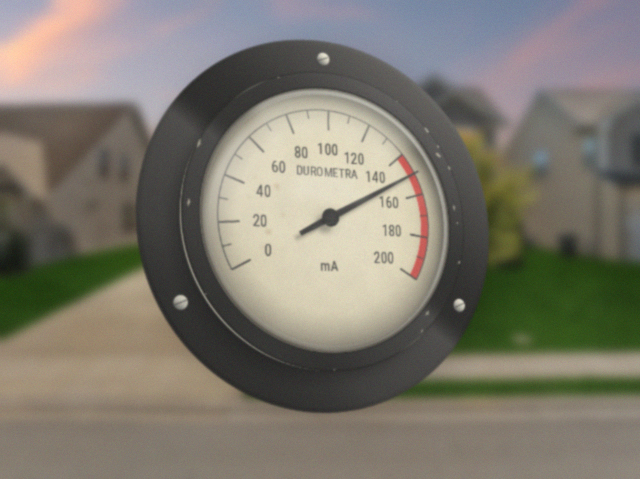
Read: {"value": 150, "unit": "mA"}
